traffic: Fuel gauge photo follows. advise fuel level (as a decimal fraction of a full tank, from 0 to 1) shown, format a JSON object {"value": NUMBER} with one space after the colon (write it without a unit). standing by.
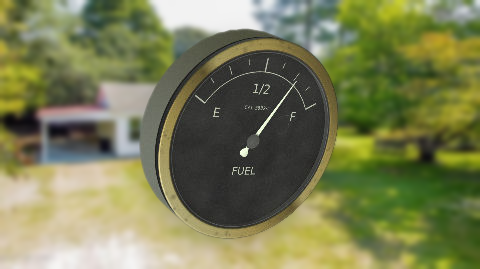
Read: {"value": 0.75}
